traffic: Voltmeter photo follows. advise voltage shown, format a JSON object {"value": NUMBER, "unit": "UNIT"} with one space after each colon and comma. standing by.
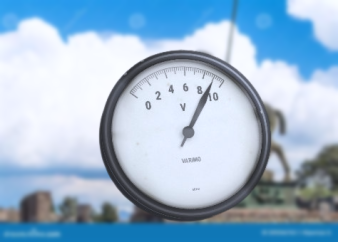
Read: {"value": 9, "unit": "V"}
